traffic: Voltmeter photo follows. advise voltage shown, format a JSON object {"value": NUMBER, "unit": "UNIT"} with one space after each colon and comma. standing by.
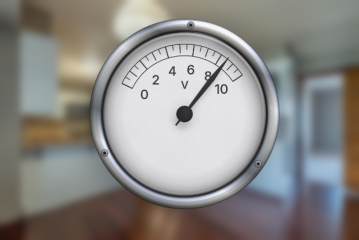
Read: {"value": 8.5, "unit": "V"}
